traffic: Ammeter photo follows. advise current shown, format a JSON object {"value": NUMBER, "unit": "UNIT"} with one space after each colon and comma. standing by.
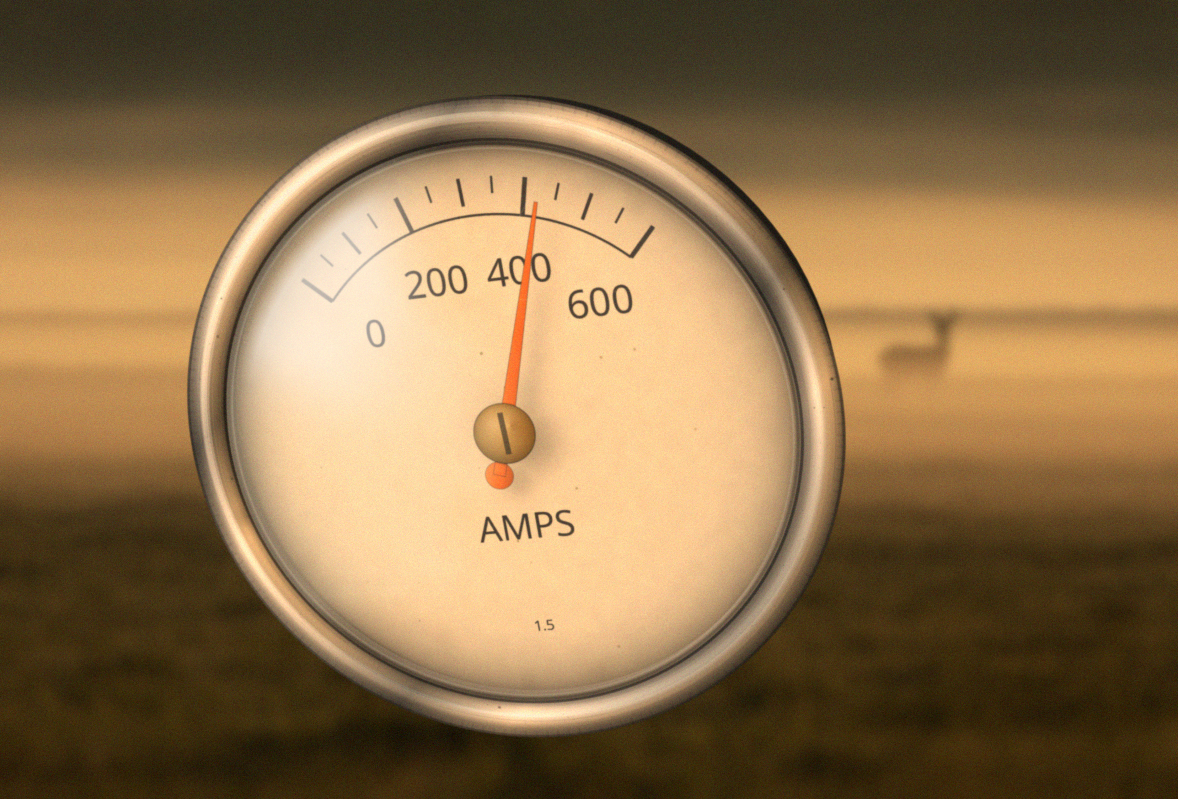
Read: {"value": 425, "unit": "A"}
